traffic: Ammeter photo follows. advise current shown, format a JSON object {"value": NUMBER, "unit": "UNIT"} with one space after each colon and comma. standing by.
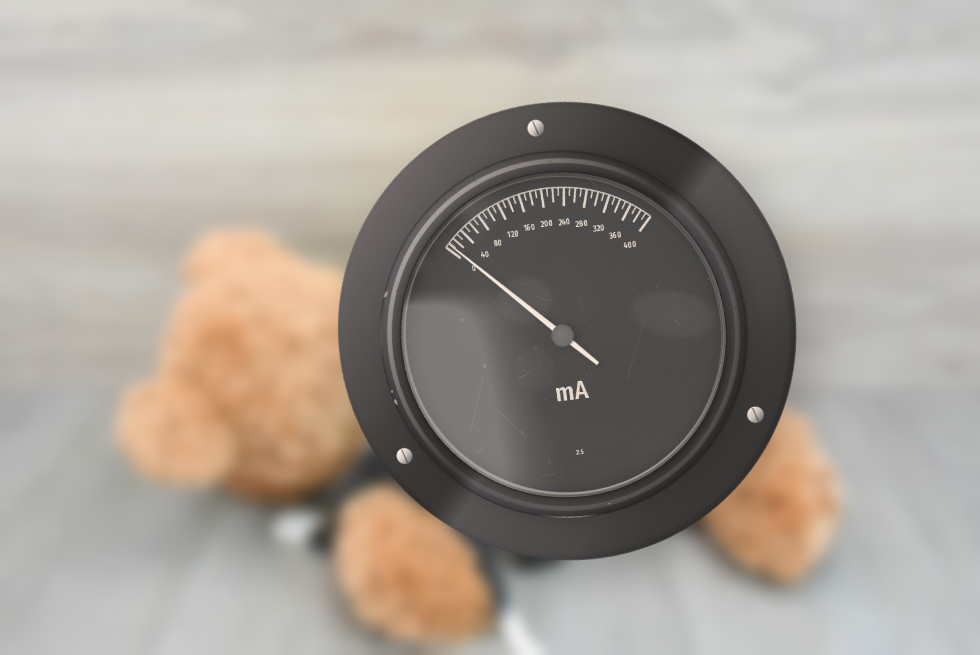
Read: {"value": 10, "unit": "mA"}
